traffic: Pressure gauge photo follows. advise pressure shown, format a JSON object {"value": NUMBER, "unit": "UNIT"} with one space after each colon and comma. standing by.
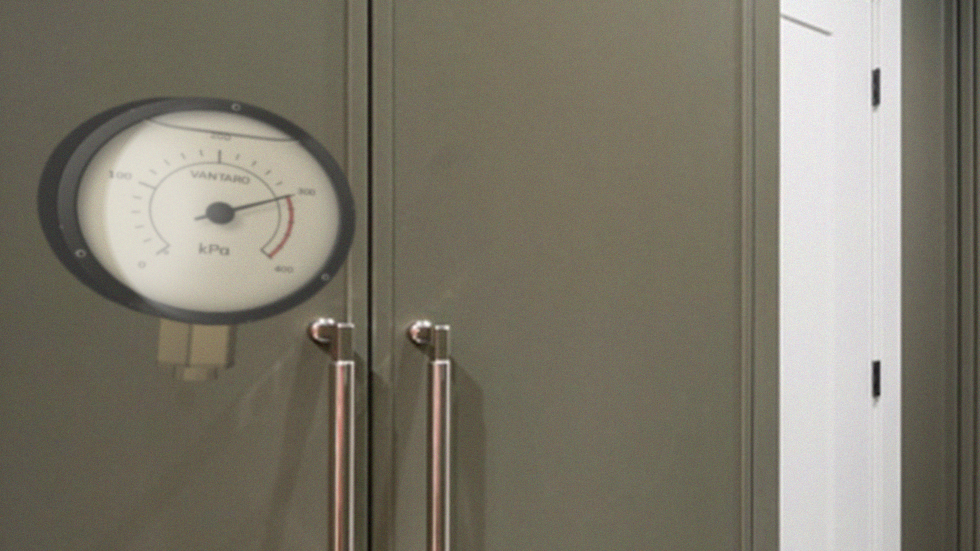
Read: {"value": 300, "unit": "kPa"}
